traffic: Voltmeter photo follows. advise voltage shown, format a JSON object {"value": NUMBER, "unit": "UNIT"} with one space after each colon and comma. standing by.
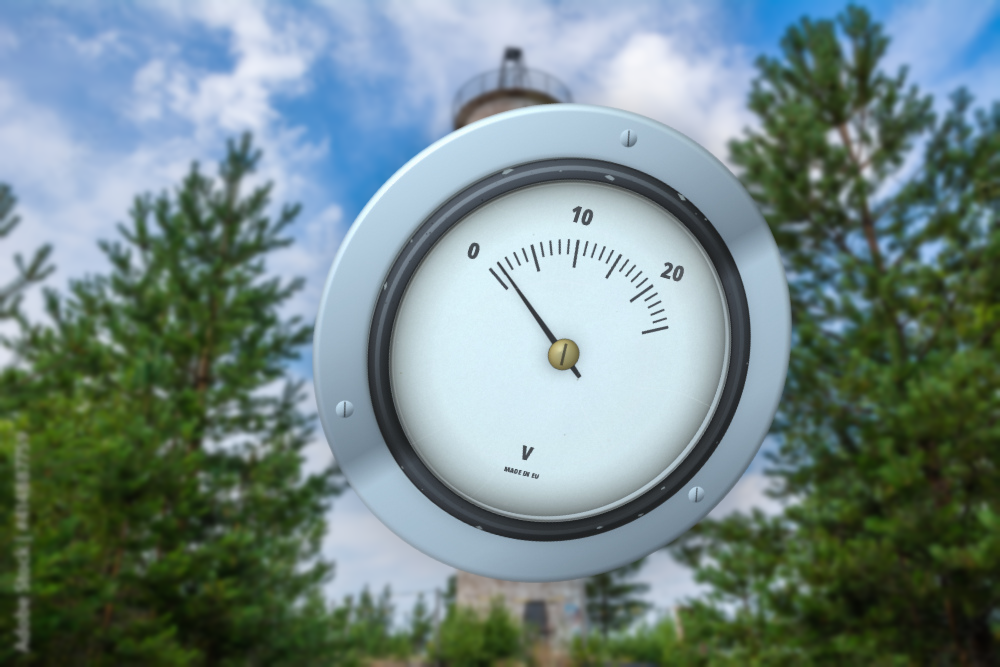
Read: {"value": 1, "unit": "V"}
